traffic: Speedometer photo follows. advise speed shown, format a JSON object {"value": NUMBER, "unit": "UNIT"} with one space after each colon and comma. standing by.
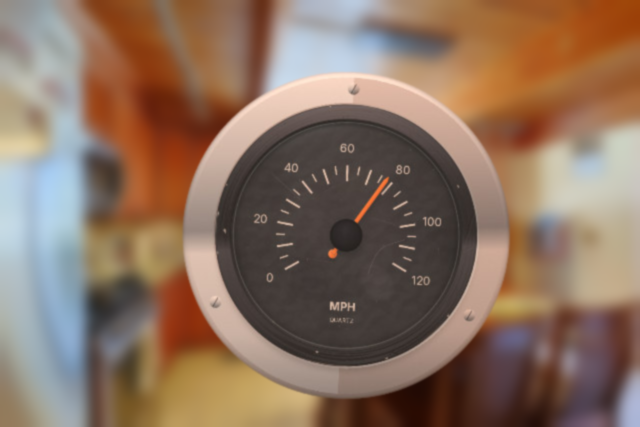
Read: {"value": 77.5, "unit": "mph"}
